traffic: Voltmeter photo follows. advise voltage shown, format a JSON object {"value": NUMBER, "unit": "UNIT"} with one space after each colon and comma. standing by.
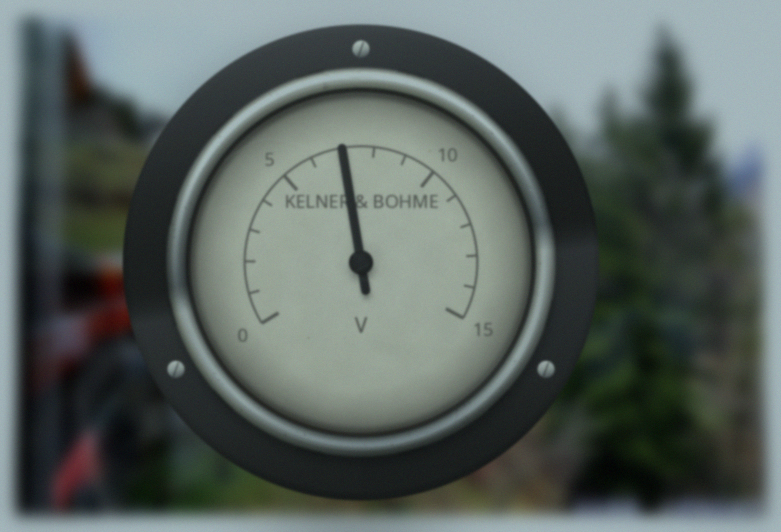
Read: {"value": 7, "unit": "V"}
